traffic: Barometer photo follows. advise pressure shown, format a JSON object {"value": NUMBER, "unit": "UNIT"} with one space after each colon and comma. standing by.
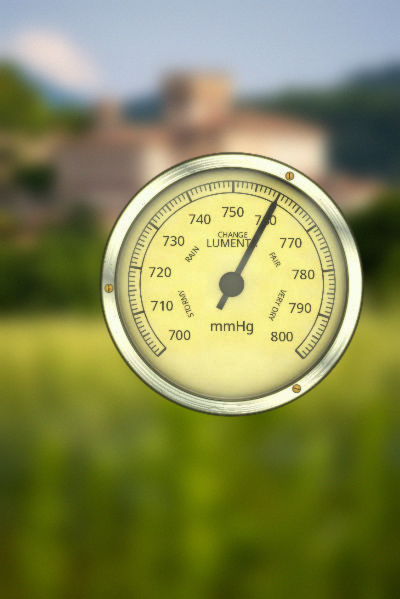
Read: {"value": 760, "unit": "mmHg"}
